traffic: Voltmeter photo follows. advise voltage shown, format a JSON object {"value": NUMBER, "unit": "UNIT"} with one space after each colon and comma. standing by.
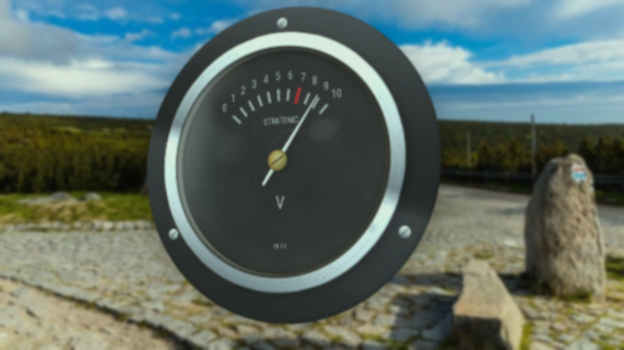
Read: {"value": 9, "unit": "V"}
